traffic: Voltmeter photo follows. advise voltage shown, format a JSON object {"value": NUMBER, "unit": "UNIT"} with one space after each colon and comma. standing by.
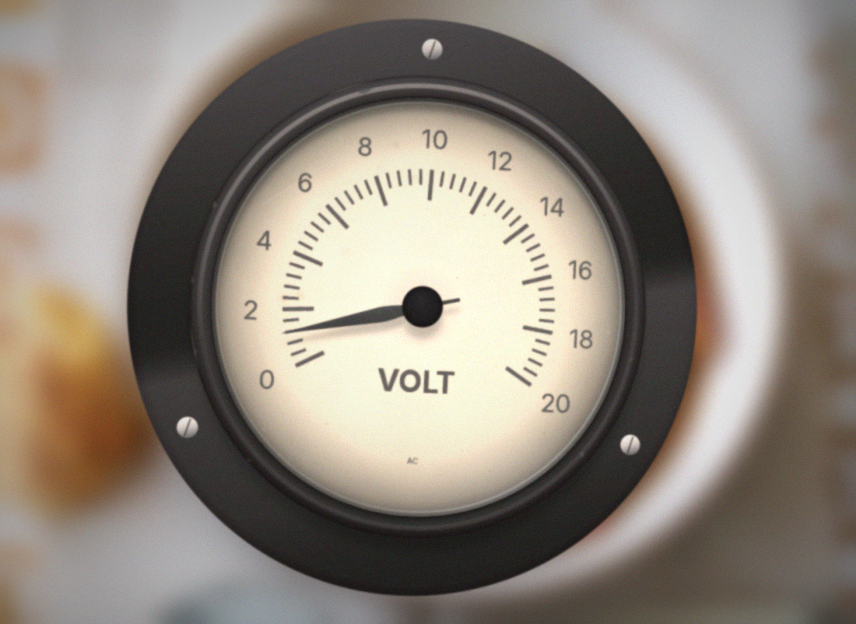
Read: {"value": 1.2, "unit": "V"}
